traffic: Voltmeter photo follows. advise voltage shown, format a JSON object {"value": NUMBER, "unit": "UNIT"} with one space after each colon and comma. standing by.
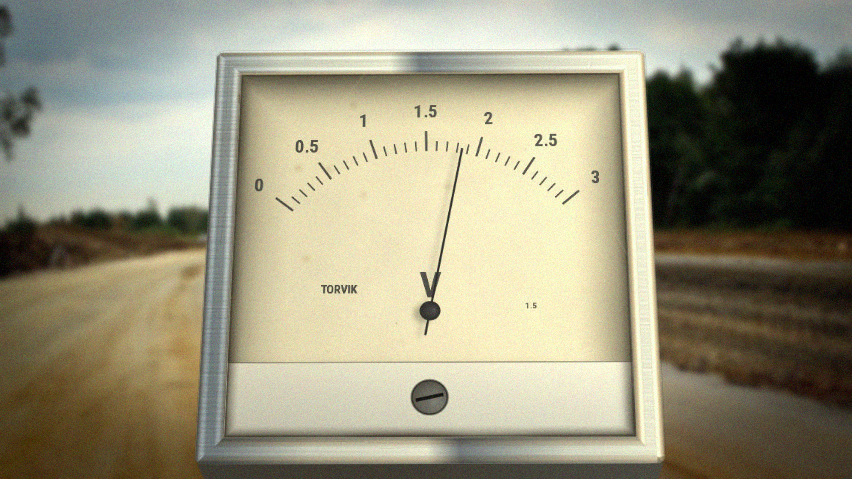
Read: {"value": 1.85, "unit": "V"}
